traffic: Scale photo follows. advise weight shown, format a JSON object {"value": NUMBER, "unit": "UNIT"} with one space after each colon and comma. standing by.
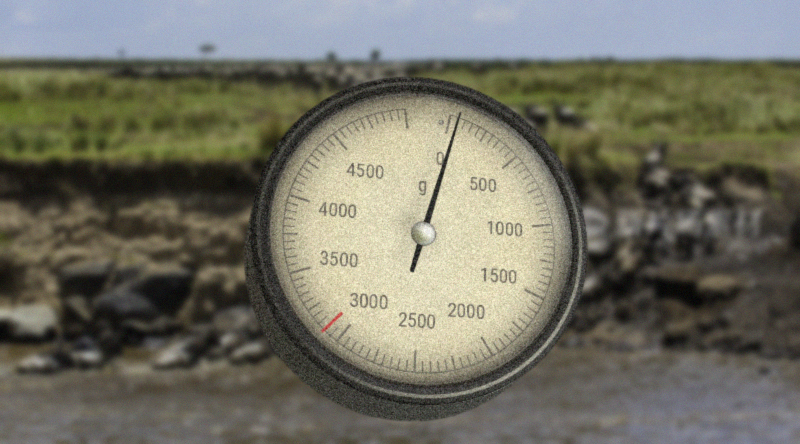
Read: {"value": 50, "unit": "g"}
